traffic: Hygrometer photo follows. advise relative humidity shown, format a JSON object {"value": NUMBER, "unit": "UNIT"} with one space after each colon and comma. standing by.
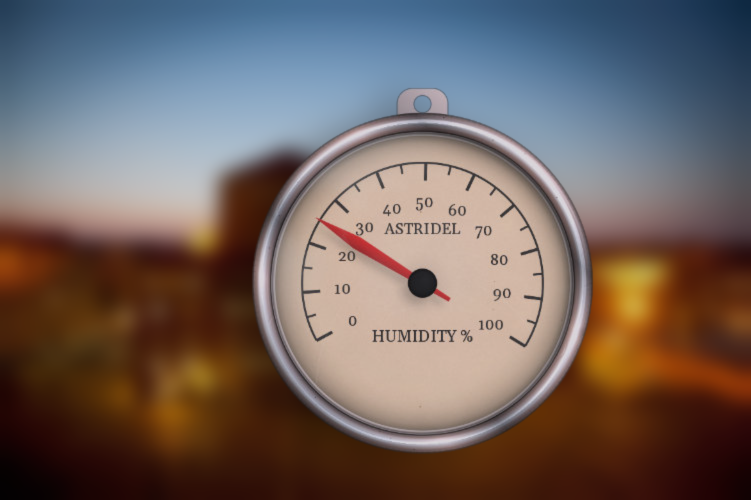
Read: {"value": 25, "unit": "%"}
